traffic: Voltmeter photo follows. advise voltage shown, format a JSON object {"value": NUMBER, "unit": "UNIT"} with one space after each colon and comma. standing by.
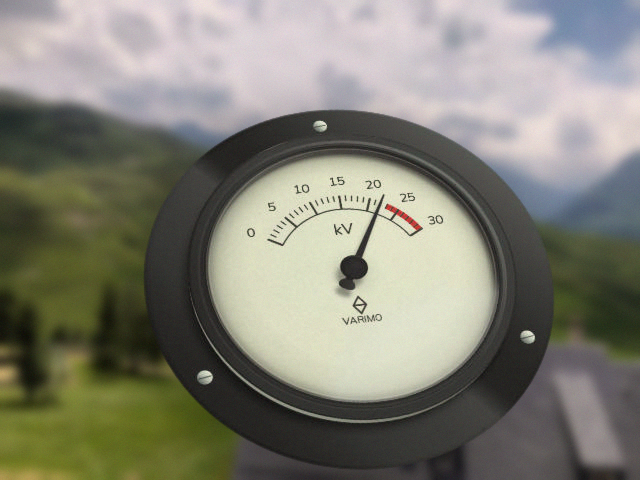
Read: {"value": 22, "unit": "kV"}
